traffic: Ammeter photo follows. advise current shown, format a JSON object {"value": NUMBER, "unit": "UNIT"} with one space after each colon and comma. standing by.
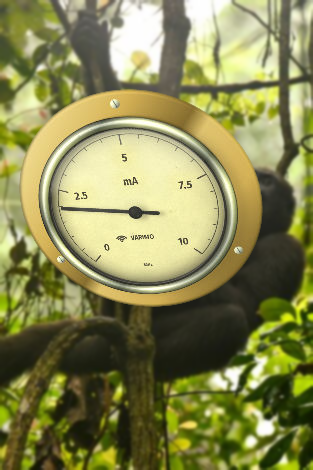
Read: {"value": 2, "unit": "mA"}
